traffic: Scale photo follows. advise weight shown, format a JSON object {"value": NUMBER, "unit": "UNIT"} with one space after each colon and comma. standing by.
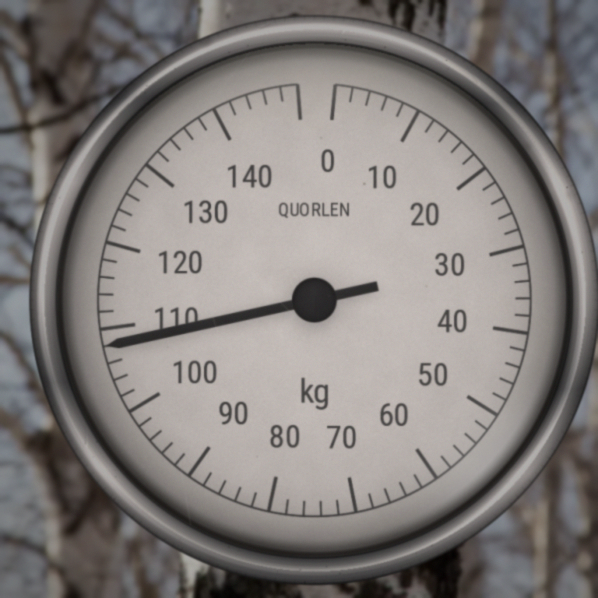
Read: {"value": 108, "unit": "kg"}
